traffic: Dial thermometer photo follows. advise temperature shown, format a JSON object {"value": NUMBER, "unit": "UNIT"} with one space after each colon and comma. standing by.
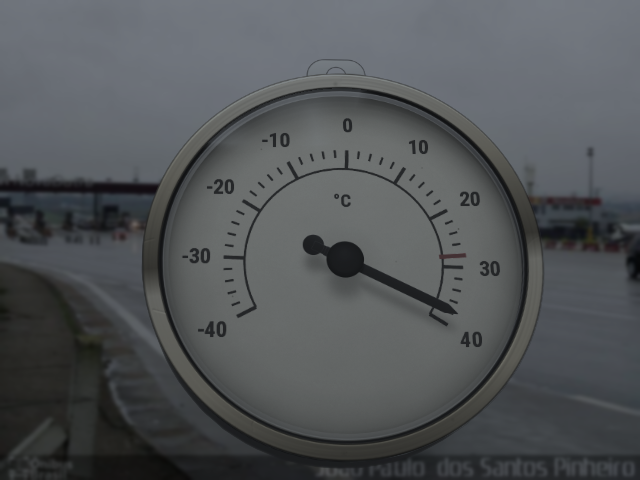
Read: {"value": 38, "unit": "°C"}
